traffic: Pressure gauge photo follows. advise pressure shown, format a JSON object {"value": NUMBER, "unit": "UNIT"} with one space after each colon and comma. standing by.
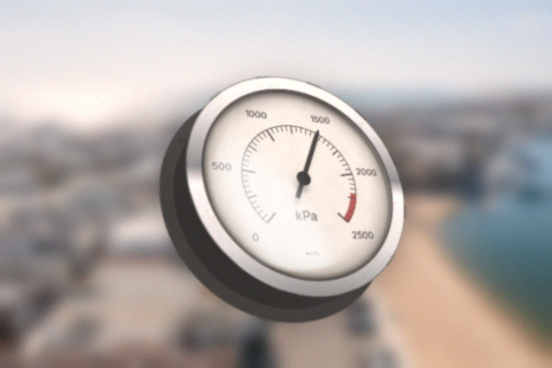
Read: {"value": 1500, "unit": "kPa"}
